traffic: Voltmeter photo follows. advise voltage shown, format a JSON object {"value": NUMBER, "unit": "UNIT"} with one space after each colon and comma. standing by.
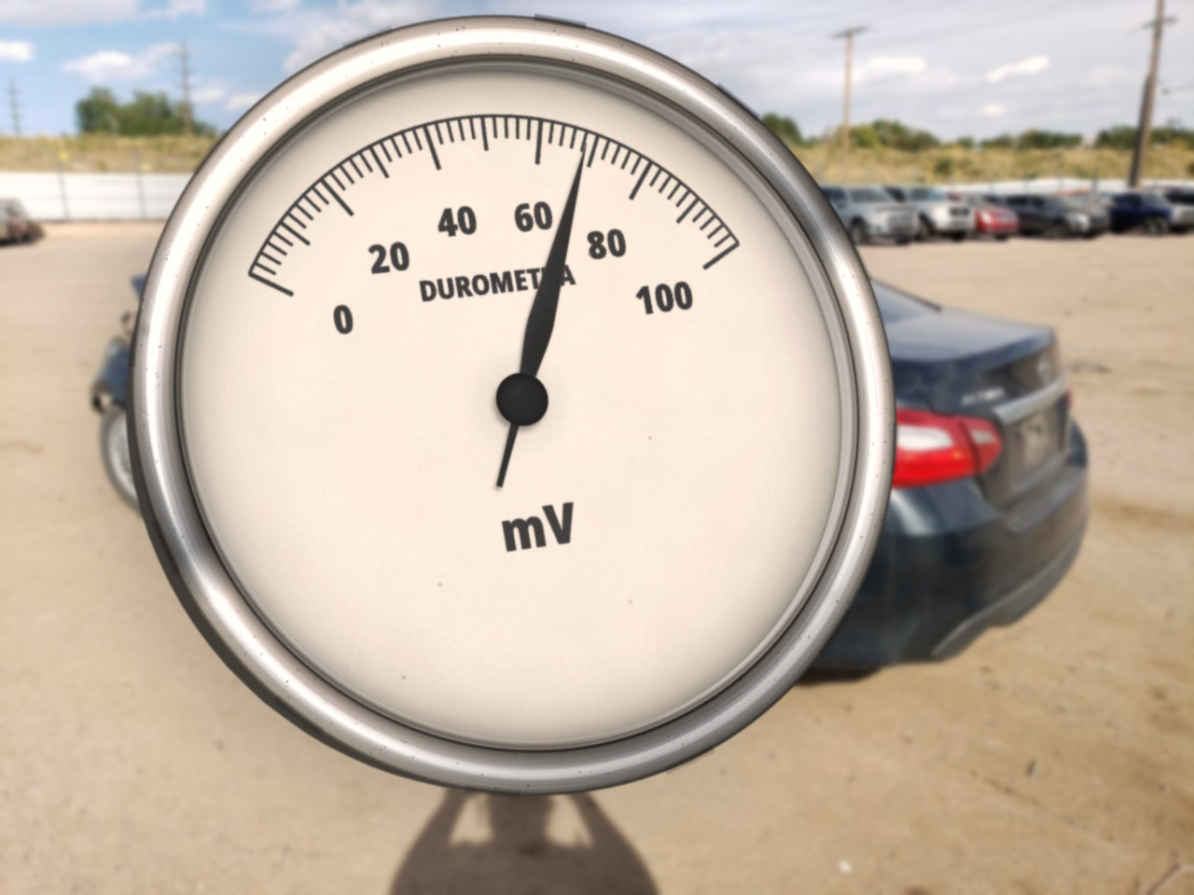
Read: {"value": 68, "unit": "mV"}
